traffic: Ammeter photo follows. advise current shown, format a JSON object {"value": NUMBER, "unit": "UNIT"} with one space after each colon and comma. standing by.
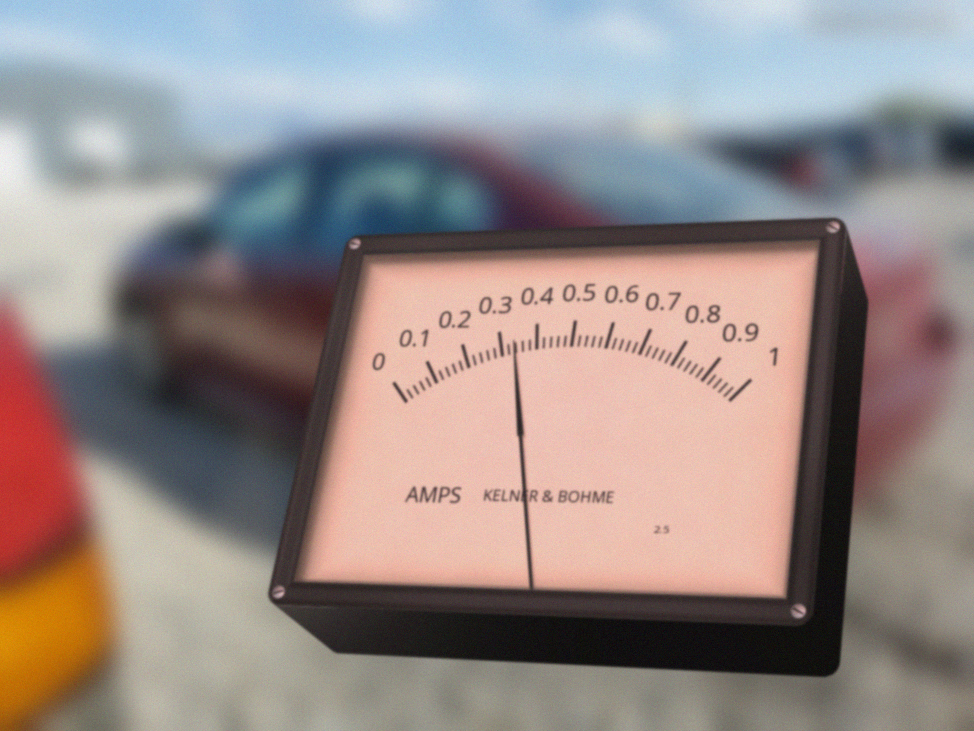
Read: {"value": 0.34, "unit": "A"}
